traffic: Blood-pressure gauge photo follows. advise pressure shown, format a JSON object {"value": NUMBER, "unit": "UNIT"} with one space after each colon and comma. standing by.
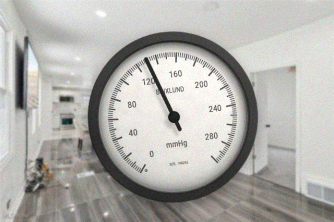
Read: {"value": 130, "unit": "mmHg"}
